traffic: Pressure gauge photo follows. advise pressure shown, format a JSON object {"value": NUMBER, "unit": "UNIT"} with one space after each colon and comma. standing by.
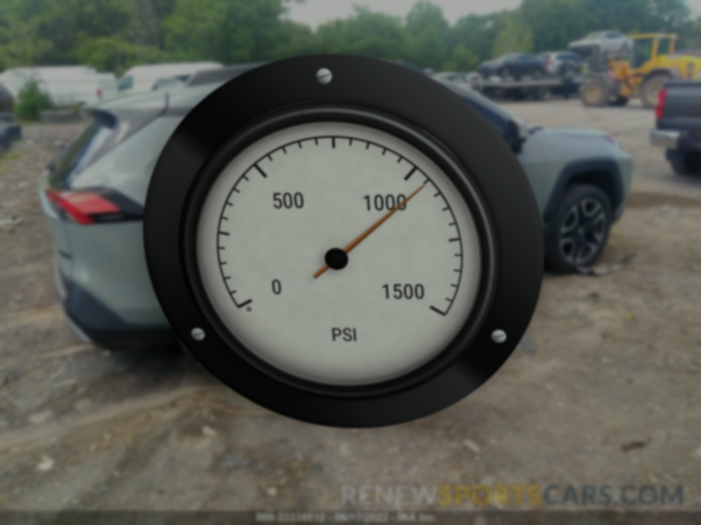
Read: {"value": 1050, "unit": "psi"}
